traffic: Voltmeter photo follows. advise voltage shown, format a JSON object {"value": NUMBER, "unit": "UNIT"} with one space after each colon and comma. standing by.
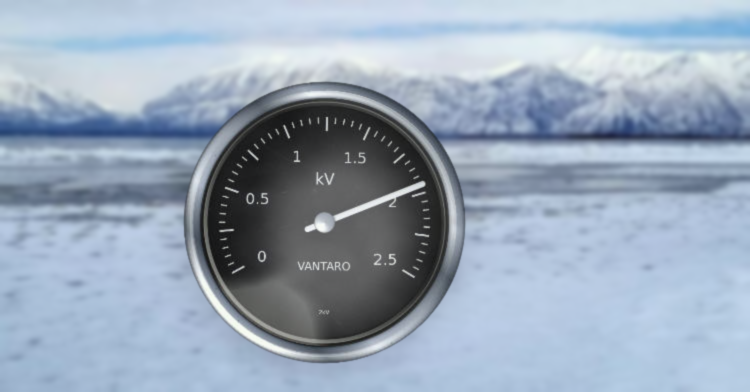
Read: {"value": 1.95, "unit": "kV"}
